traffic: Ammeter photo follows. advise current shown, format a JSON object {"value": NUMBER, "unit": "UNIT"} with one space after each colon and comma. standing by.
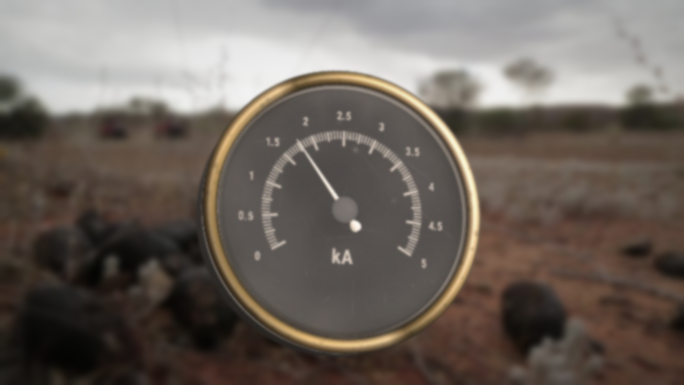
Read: {"value": 1.75, "unit": "kA"}
